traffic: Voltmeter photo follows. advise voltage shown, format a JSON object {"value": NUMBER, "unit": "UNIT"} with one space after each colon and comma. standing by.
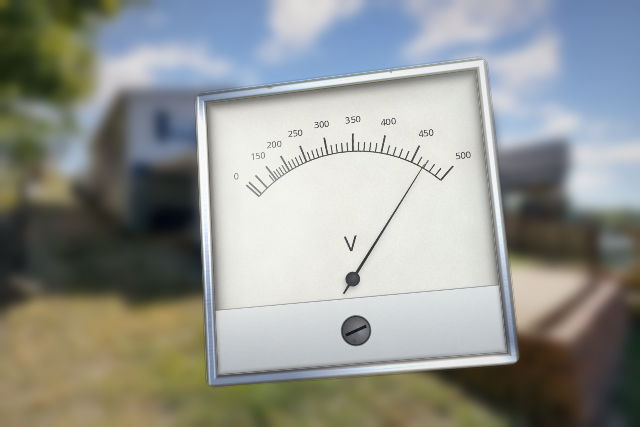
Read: {"value": 470, "unit": "V"}
